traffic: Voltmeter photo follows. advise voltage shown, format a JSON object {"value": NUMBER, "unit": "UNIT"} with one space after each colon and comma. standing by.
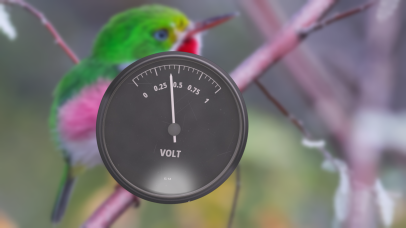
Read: {"value": 0.4, "unit": "V"}
